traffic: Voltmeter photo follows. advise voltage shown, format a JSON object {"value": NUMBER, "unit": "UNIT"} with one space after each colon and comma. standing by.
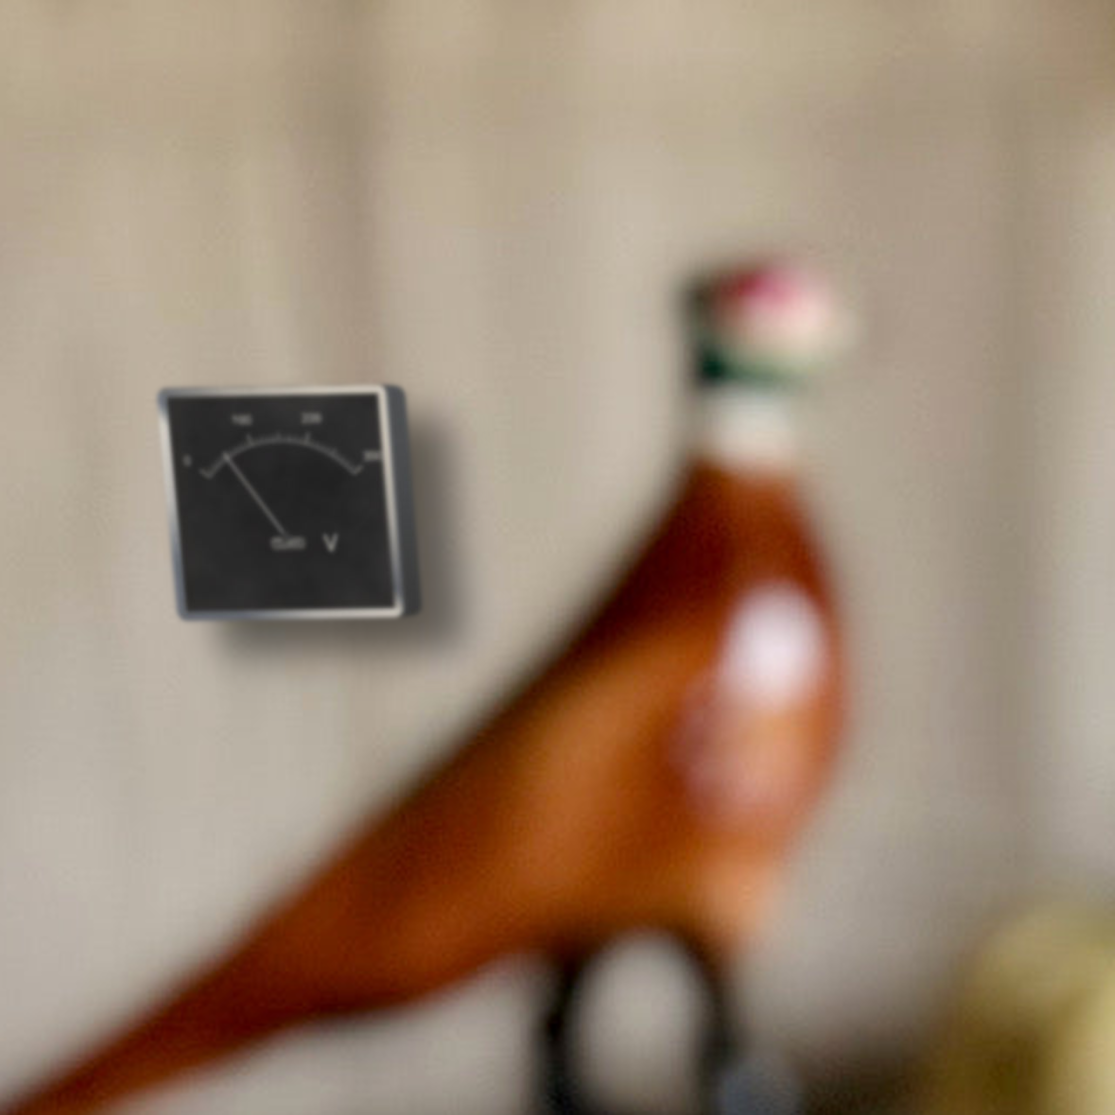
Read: {"value": 50, "unit": "V"}
